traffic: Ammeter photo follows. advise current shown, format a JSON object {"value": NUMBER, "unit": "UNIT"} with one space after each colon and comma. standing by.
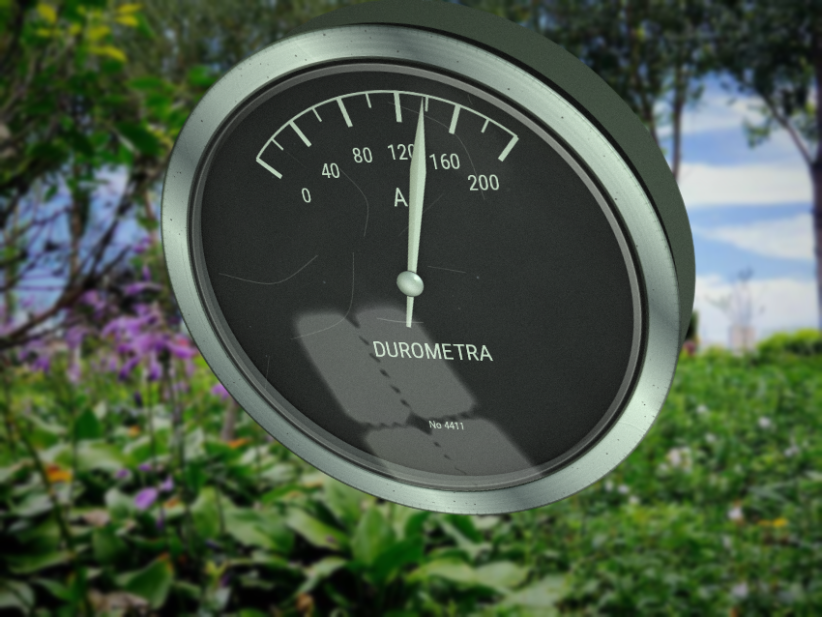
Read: {"value": 140, "unit": "A"}
